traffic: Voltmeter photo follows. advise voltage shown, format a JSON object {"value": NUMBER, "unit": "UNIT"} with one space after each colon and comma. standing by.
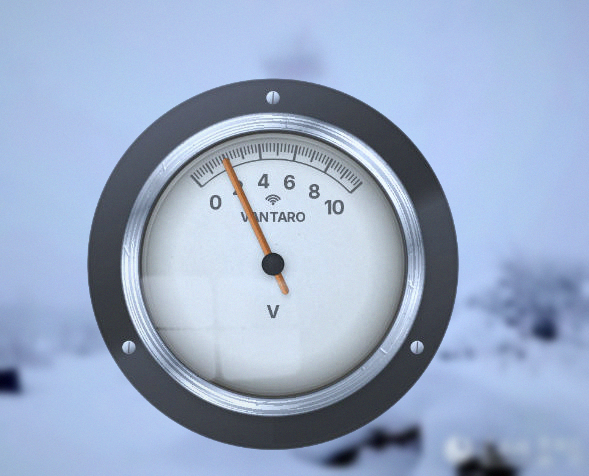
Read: {"value": 2, "unit": "V"}
